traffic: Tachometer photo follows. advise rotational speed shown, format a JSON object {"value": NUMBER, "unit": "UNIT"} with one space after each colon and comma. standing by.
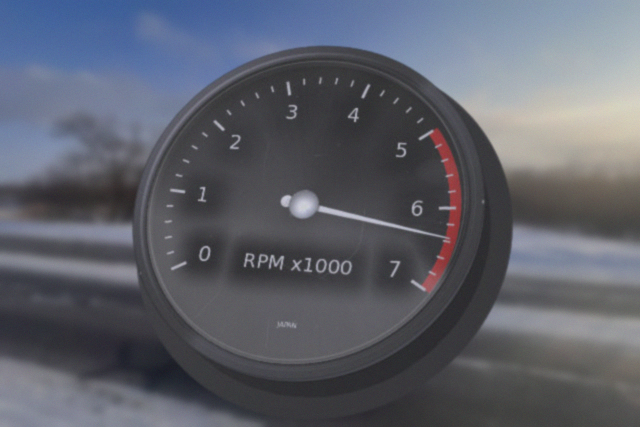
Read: {"value": 6400, "unit": "rpm"}
